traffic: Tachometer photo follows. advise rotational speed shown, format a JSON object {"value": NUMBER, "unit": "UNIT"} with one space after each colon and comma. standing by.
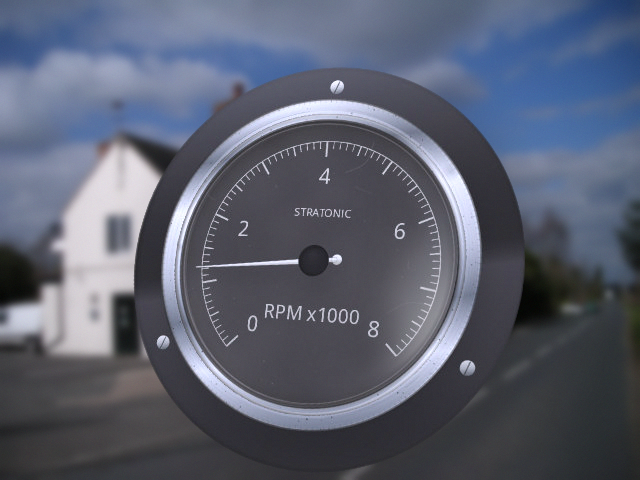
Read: {"value": 1200, "unit": "rpm"}
